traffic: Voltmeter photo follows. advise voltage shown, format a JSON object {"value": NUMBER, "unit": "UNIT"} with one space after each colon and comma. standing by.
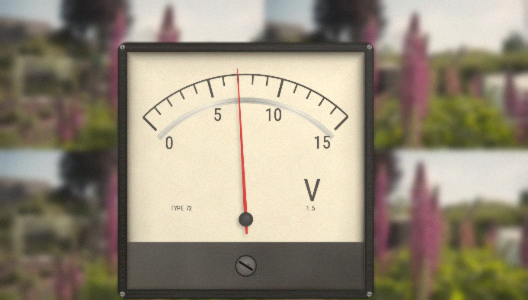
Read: {"value": 7, "unit": "V"}
